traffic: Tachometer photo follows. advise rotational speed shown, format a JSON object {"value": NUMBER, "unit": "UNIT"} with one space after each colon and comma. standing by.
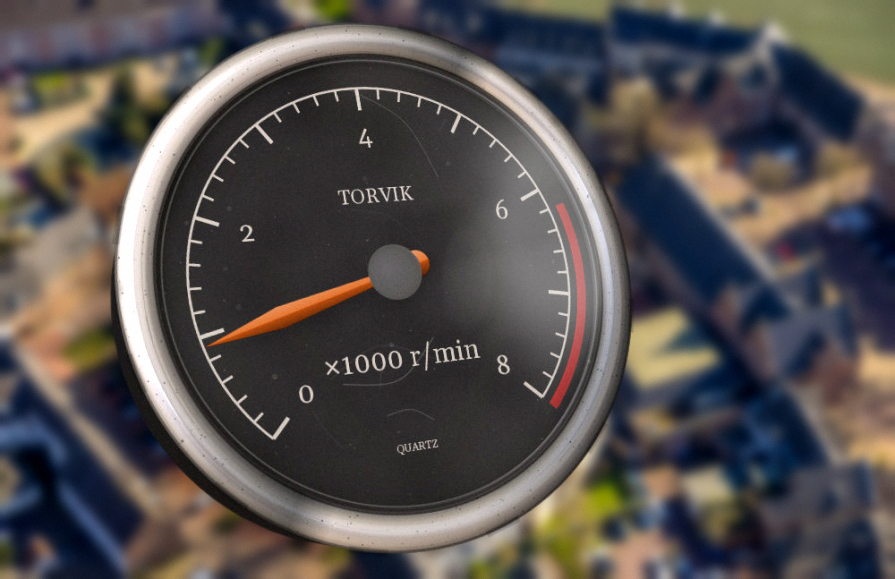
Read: {"value": 900, "unit": "rpm"}
